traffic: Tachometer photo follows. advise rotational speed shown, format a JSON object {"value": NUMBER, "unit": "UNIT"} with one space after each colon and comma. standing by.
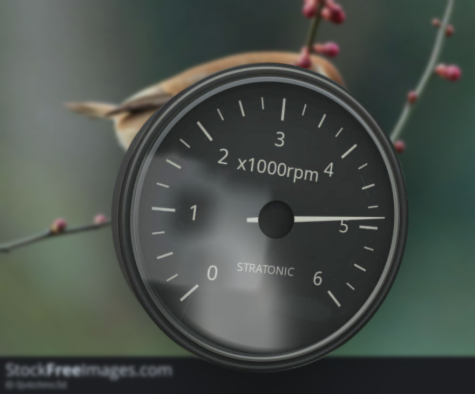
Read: {"value": 4875, "unit": "rpm"}
